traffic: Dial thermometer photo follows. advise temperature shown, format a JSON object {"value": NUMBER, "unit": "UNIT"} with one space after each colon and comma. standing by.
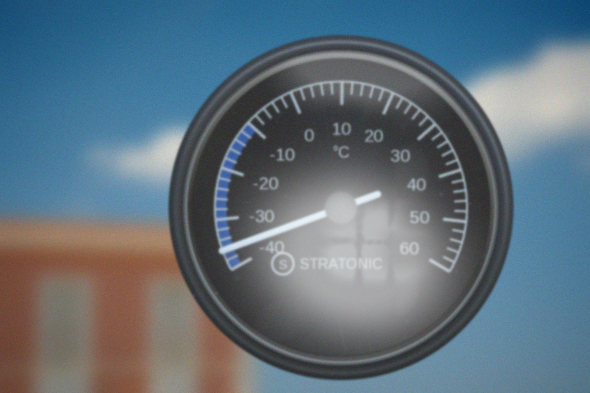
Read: {"value": -36, "unit": "°C"}
